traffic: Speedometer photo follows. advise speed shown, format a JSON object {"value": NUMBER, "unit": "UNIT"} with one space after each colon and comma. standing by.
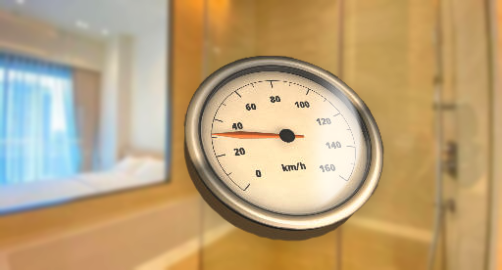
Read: {"value": 30, "unit": "km/h"}
